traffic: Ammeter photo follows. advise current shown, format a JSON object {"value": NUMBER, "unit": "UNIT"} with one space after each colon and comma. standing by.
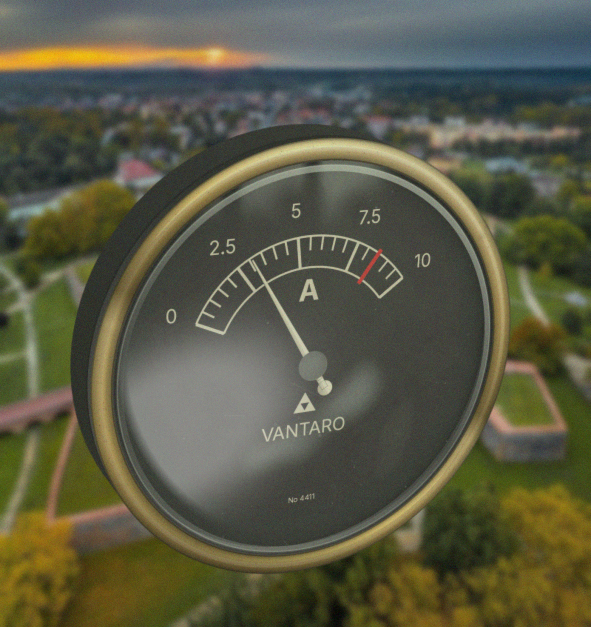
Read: {"value": 3, "unit": "A"}
